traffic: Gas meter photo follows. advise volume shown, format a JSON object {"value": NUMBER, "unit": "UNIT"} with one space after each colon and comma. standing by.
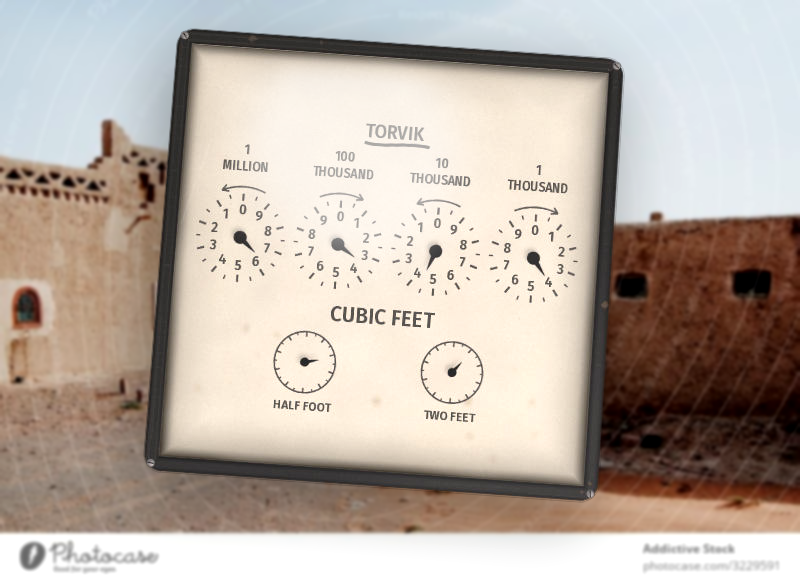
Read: {"value": 634400, "unit": "ft³"}
